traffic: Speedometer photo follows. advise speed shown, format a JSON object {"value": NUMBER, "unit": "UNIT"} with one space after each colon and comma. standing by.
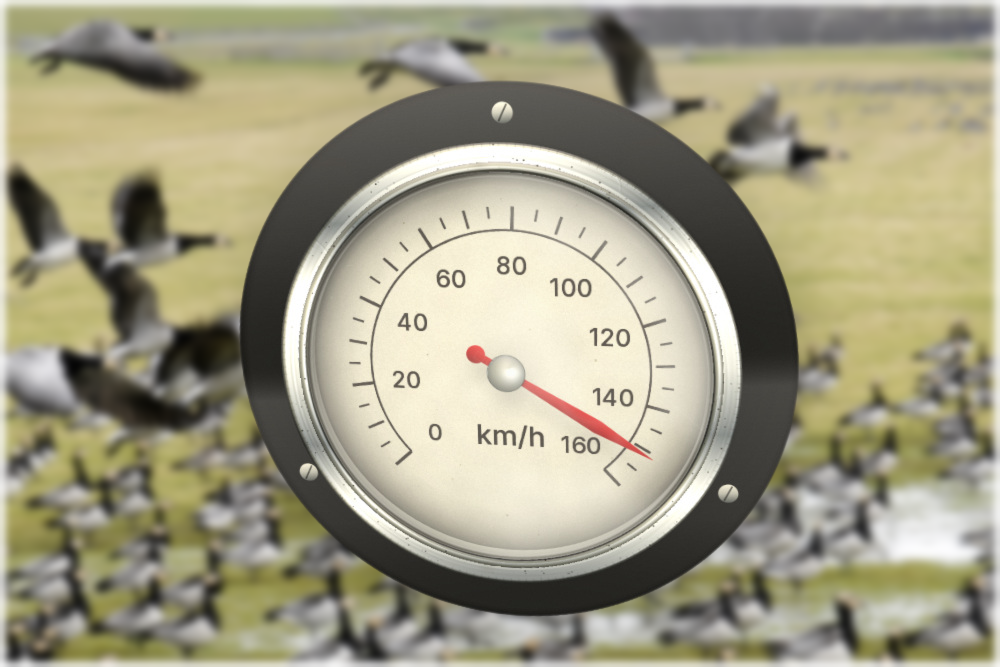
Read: {"value": 150, "unit": "km/h"}
